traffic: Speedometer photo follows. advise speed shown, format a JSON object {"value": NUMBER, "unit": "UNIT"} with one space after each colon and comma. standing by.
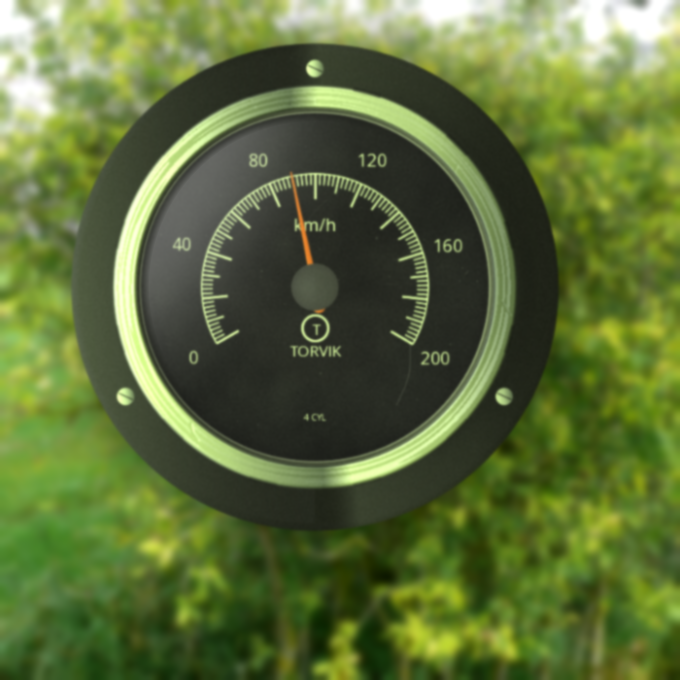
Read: {"value": 90, "unit": "km/h"}
